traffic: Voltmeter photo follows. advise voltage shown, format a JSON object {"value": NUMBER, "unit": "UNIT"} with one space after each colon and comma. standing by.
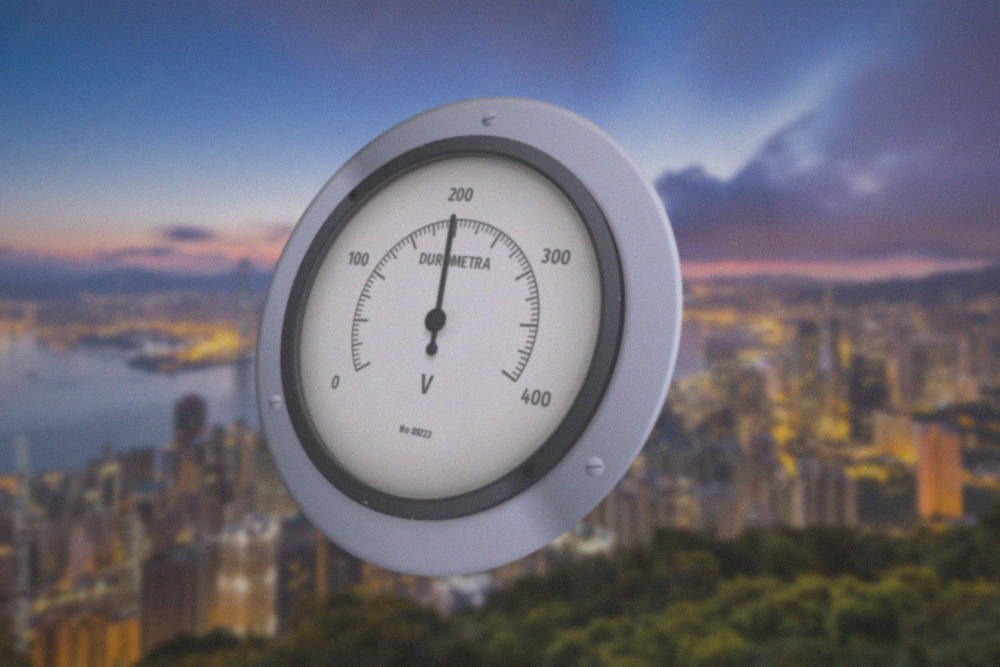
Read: {"value": 200, "unit": "V"}
